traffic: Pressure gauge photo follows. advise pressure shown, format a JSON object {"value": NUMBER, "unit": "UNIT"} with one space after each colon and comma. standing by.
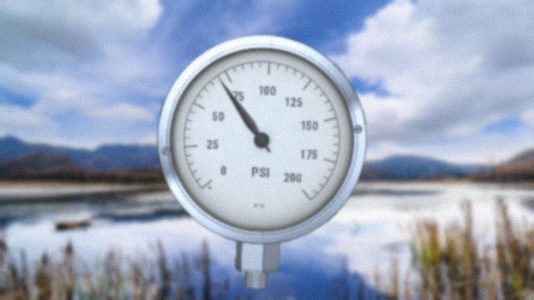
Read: {"value": 70, "unit": "psi"}
